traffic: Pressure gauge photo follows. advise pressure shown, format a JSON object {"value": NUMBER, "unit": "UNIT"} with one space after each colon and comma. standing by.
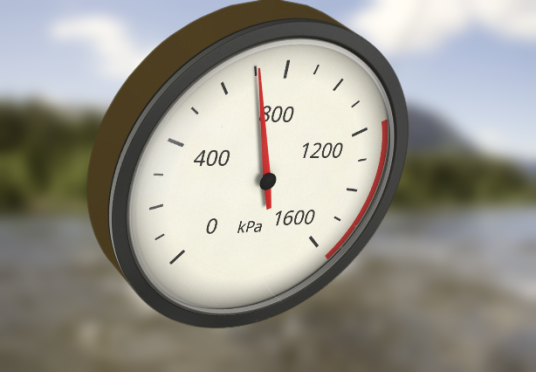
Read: {"value": 700, "unit": "kPa"}
